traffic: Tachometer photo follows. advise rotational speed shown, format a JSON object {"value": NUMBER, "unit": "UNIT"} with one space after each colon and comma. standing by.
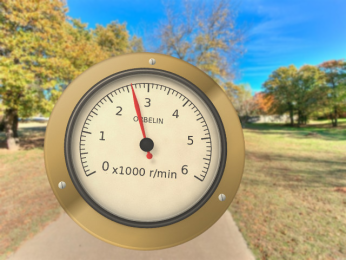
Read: {"value": 2600, "unit": "rpm"}
